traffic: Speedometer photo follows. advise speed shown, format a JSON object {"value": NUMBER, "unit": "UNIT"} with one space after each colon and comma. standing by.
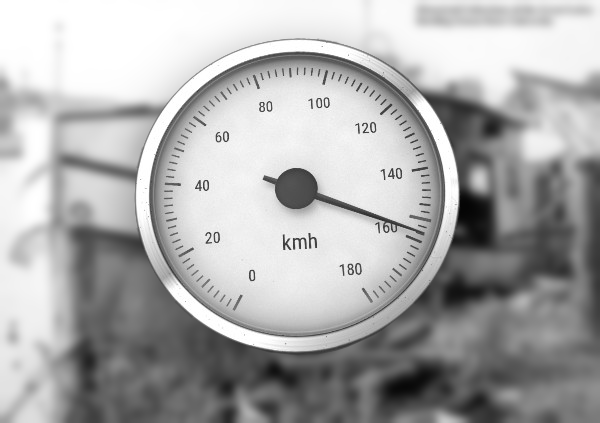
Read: {"value": 158, "unit": "km/h"}
